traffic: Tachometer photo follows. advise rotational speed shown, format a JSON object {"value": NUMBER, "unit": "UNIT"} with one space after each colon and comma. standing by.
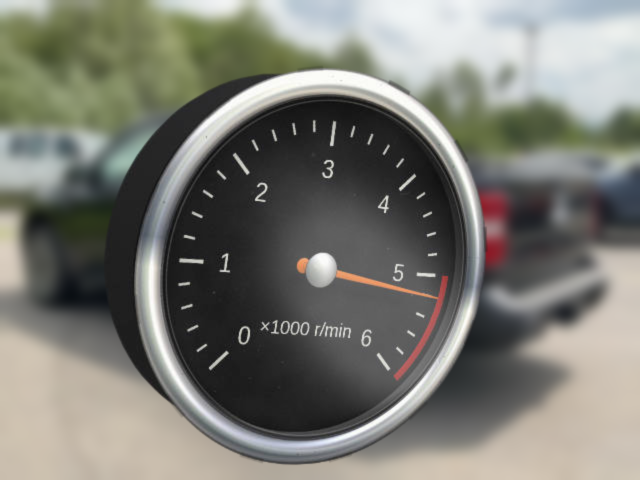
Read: {"value": 5200, "unit": "rpm"}
